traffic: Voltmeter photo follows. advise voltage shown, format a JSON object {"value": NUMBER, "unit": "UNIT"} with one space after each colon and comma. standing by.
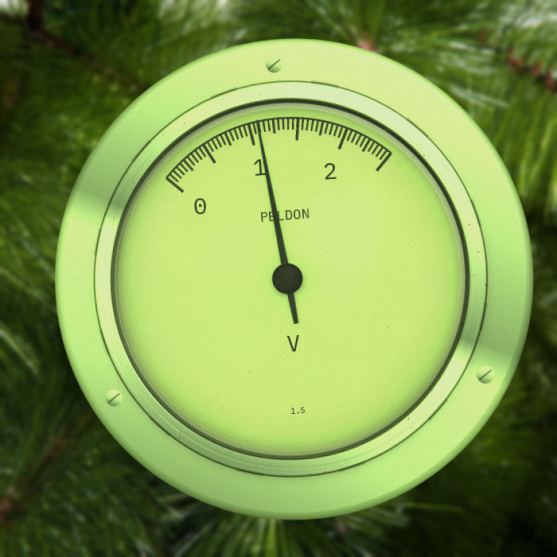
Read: {"value": 1.1, "unit": "V"}
